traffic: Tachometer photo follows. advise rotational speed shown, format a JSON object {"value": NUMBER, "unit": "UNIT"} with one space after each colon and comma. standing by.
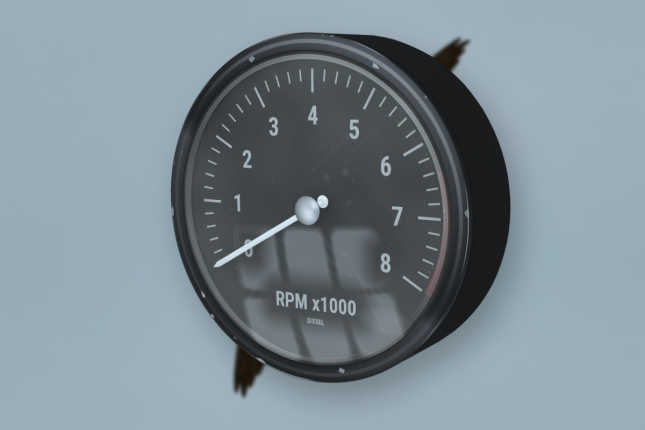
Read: {"value": 0, "unit": "rpm"}
